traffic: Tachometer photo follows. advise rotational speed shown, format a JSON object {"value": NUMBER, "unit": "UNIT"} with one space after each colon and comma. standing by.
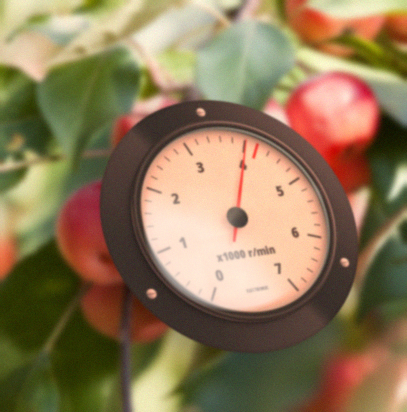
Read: {"value": 4000, "unit": "rpm"}
